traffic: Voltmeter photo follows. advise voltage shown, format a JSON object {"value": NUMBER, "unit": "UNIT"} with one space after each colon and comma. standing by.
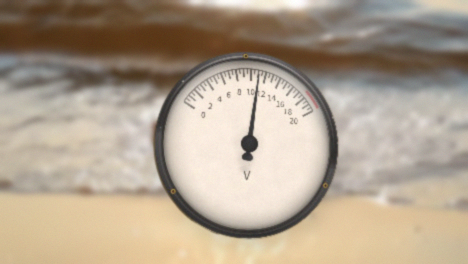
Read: {"value": 11, "unit": "V"}
